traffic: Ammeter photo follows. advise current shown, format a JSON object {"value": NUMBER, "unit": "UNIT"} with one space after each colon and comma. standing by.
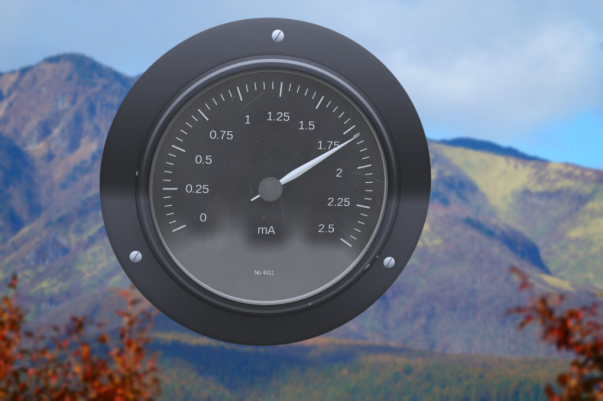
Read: {"value": 1.8, "unit": "mA"}
